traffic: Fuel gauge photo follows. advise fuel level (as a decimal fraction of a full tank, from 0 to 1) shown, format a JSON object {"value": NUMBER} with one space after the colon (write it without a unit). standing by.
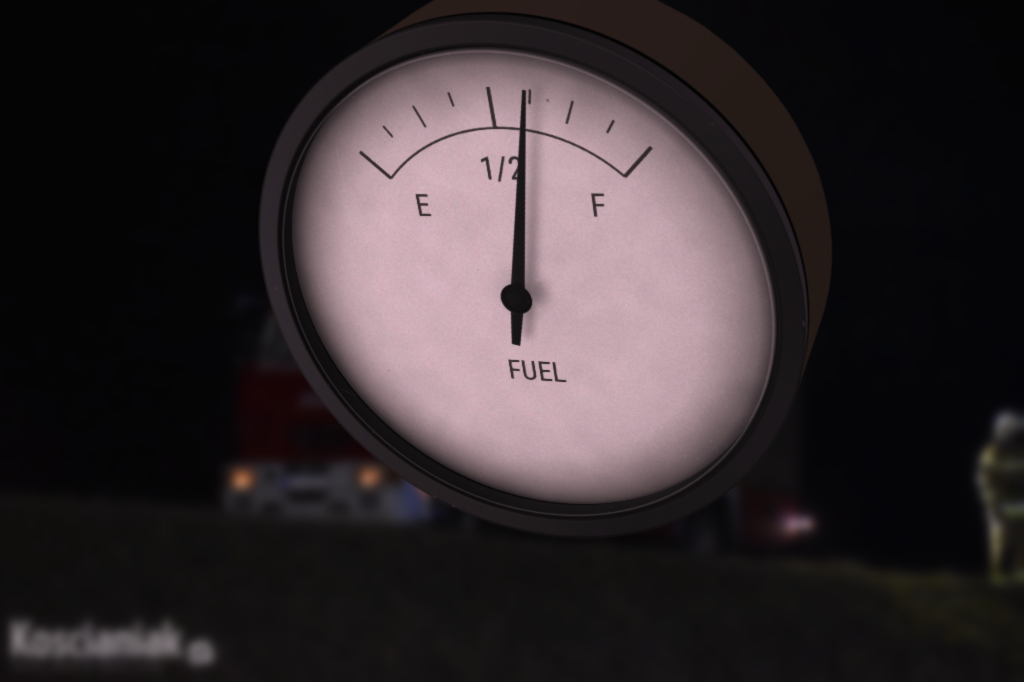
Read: {"value": 0.625}
